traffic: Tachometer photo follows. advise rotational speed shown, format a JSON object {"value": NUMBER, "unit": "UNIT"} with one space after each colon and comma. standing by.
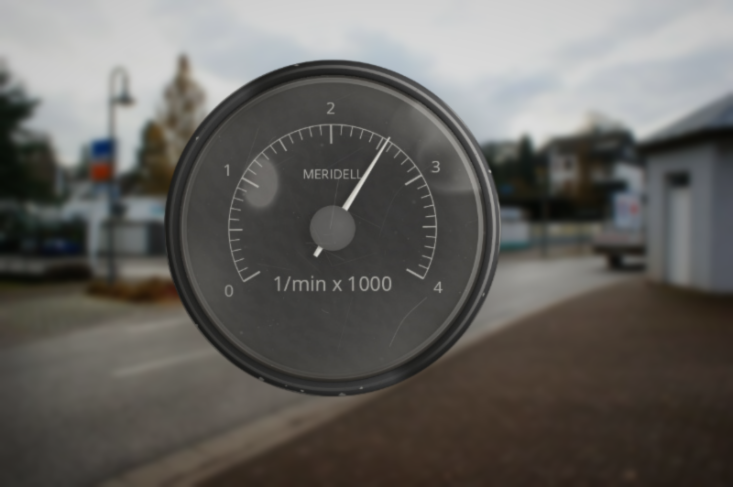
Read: {"value": 2550, "unit": "rpm"}
